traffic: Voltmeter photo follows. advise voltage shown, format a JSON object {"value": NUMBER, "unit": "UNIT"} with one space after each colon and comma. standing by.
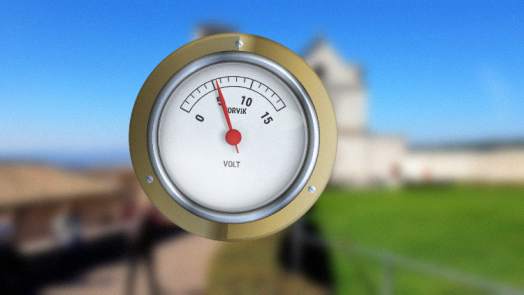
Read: {"value": 5.5, "unit": "V"}
